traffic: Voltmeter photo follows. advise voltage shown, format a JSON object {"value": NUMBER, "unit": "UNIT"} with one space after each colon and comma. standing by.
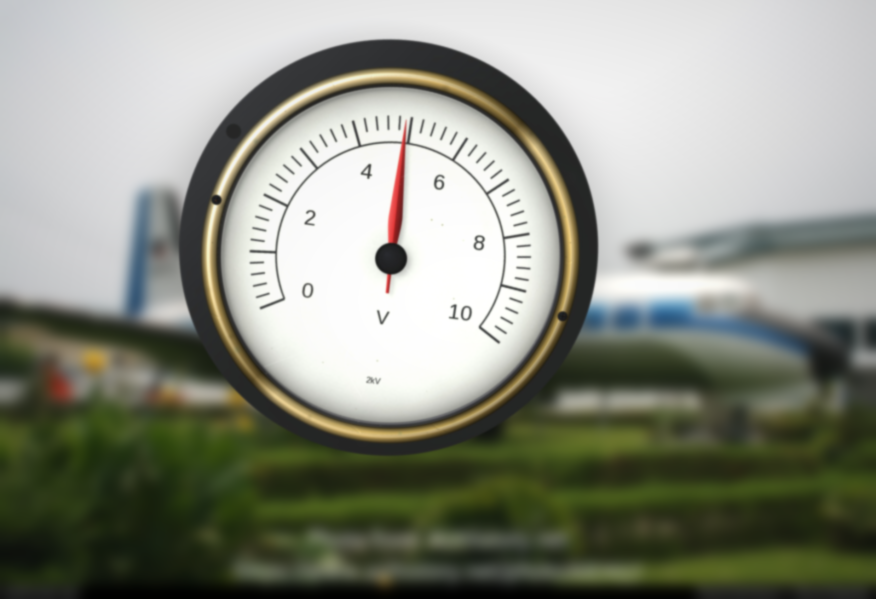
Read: {"value": 4.9, "unit": "V"}
